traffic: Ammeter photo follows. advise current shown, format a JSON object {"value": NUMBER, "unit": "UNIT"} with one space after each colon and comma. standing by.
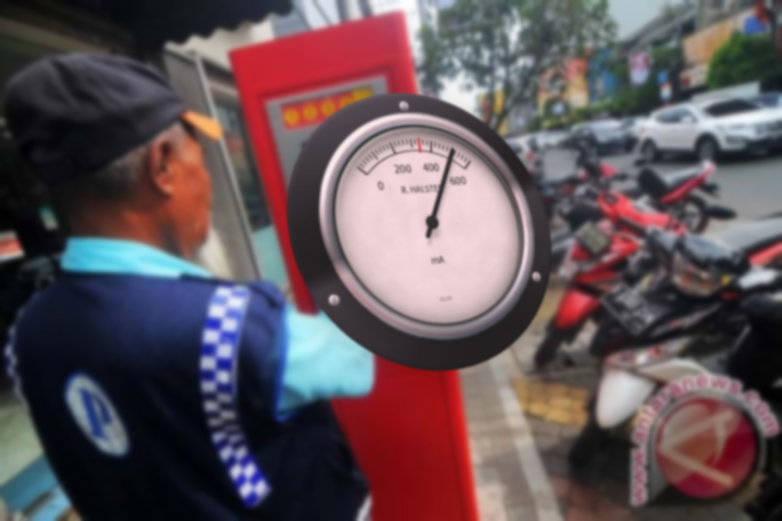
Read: {"value": 500, "unit": "mA"}
